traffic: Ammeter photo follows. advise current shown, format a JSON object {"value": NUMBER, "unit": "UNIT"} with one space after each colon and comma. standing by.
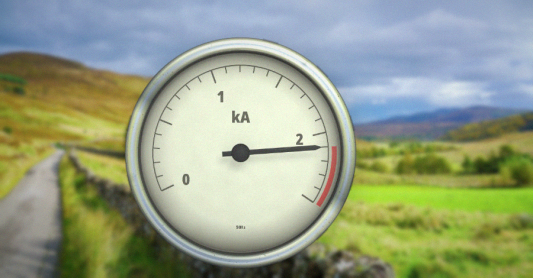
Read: {"value": 2.1, "unit": "kA"}
